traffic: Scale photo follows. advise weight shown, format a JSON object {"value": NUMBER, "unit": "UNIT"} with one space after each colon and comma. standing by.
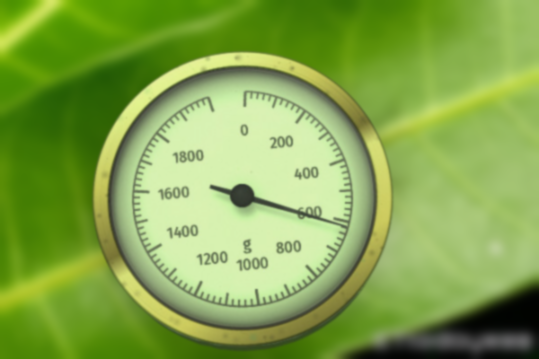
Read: {"value": 620, "unit": "g"}
